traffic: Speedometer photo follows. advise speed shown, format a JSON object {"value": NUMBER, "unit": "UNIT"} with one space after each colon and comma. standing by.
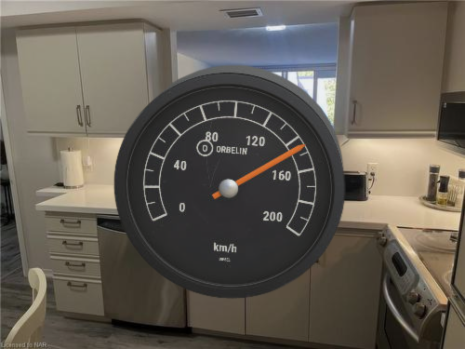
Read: {"value": 145, "unit": "km/h"}
